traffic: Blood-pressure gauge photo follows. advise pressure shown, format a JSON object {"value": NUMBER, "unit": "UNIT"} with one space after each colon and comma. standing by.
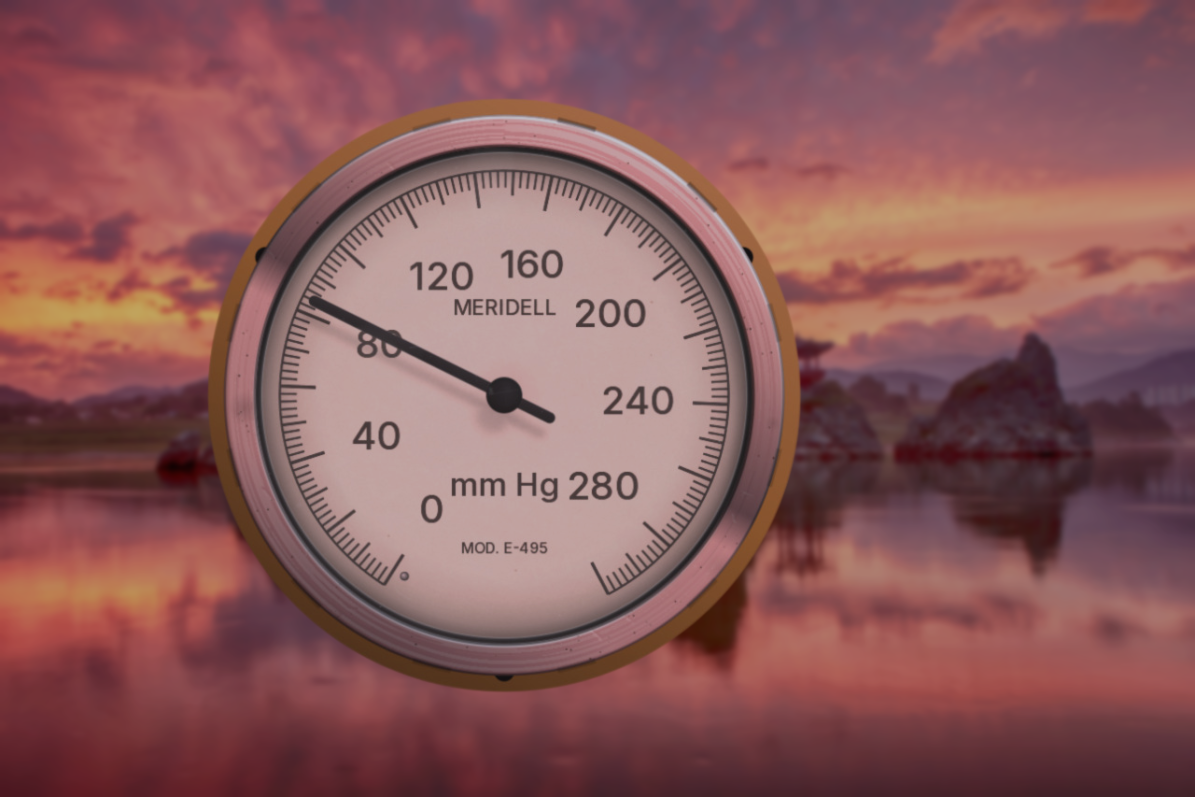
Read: {"value": 84, "unit": "mmHg"}
